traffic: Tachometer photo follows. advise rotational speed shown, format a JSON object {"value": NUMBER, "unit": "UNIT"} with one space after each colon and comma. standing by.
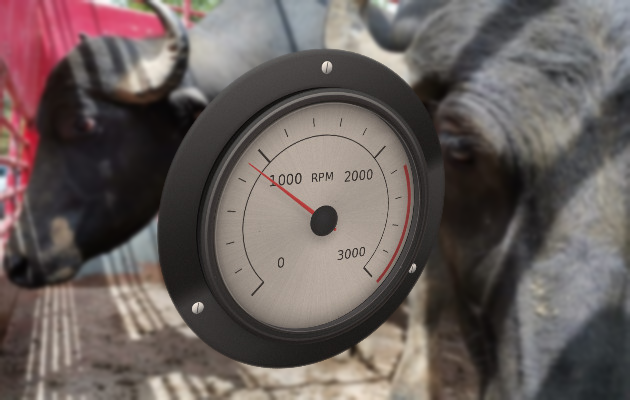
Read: {"value": 900, "unit": "rpm"}
